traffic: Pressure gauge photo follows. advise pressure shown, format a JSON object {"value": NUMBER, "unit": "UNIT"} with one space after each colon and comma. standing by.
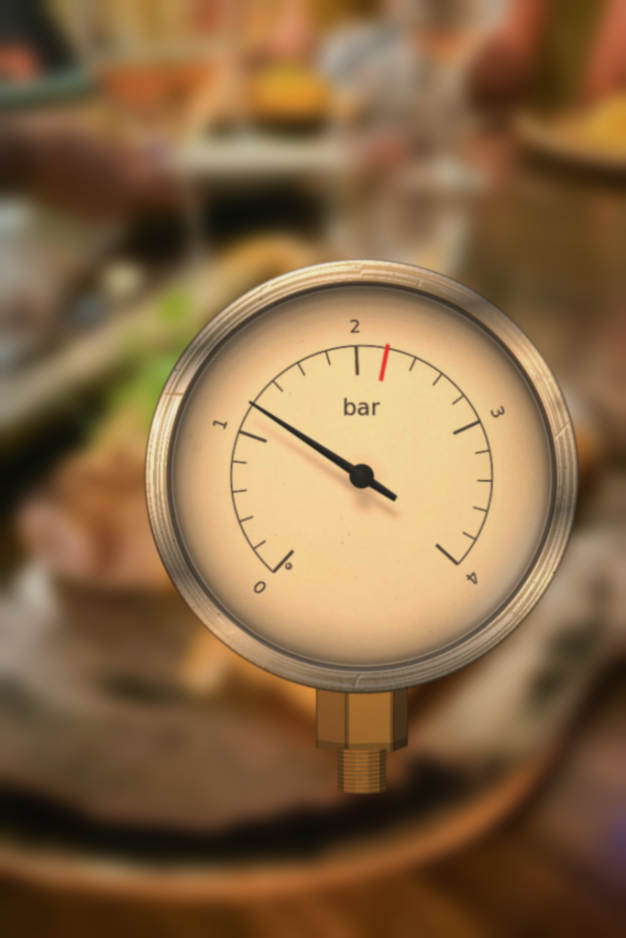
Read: {"value": 1.2, "unit": "bar"}
